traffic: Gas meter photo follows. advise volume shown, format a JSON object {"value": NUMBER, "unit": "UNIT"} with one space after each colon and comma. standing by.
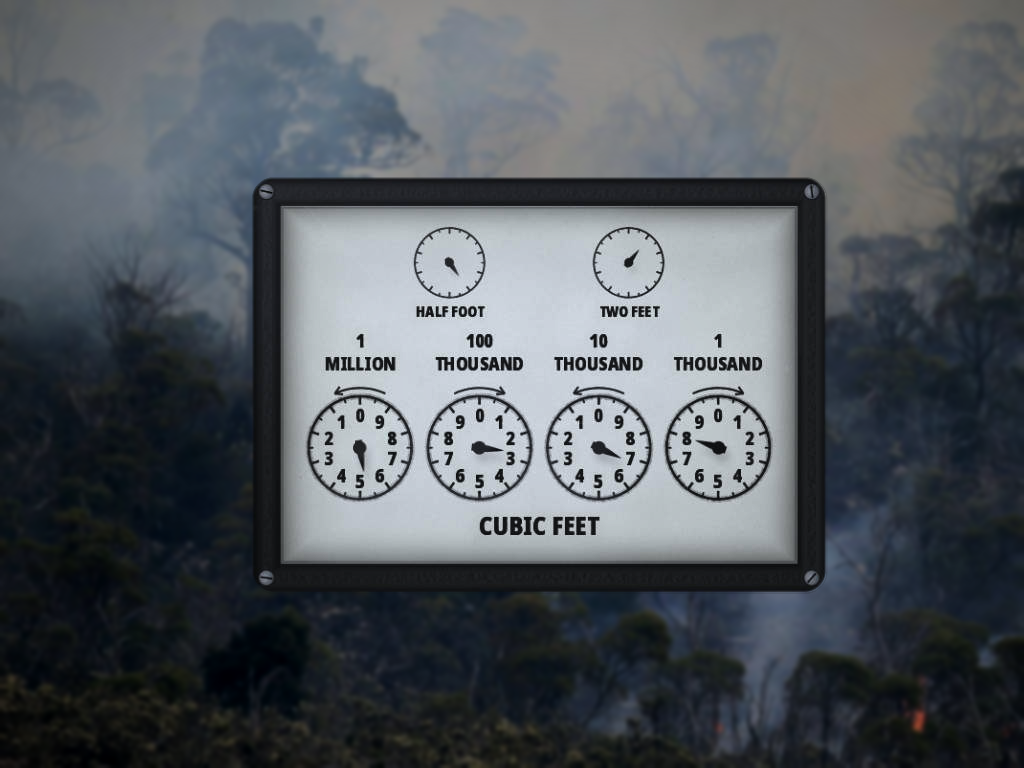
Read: {"value": 526800, "unit": "ft³"}
